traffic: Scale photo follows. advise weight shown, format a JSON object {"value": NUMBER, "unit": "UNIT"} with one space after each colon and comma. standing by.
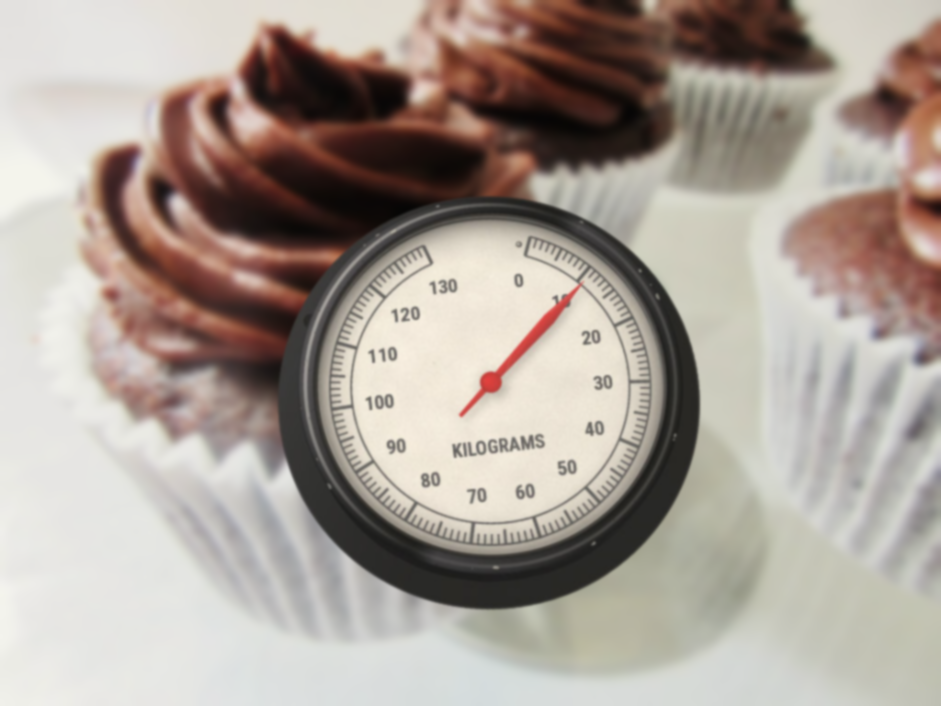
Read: {"value": 11, "unit": "kg"}
